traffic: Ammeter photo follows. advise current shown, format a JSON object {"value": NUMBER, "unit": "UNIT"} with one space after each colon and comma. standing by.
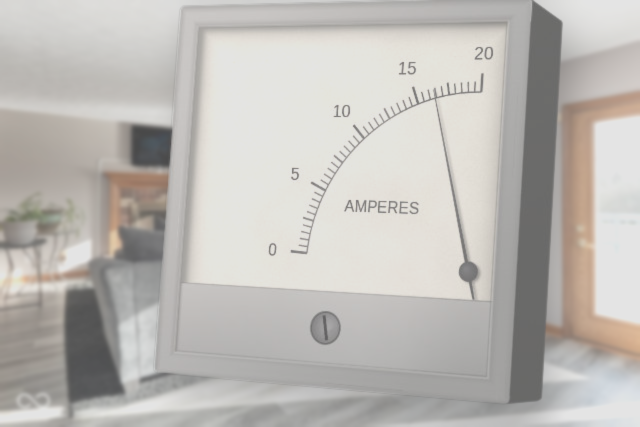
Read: {"value": 16.5, "unit": "A"}
